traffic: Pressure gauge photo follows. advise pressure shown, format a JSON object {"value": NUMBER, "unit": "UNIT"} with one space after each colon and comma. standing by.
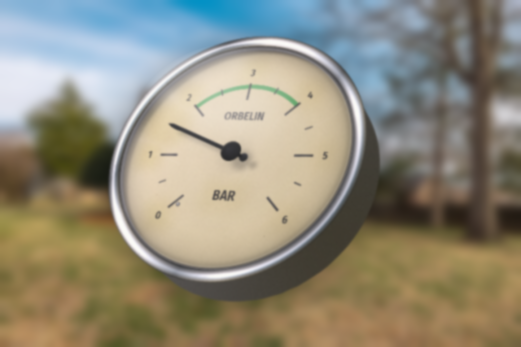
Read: {"value": 1.5, "unit": "bar"}
